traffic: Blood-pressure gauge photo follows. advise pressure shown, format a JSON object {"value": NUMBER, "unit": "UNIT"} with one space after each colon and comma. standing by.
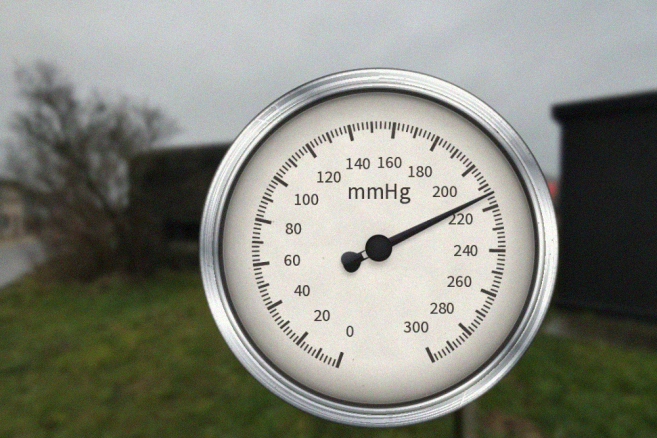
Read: {"value": 214, "unit": "mmHg"}
